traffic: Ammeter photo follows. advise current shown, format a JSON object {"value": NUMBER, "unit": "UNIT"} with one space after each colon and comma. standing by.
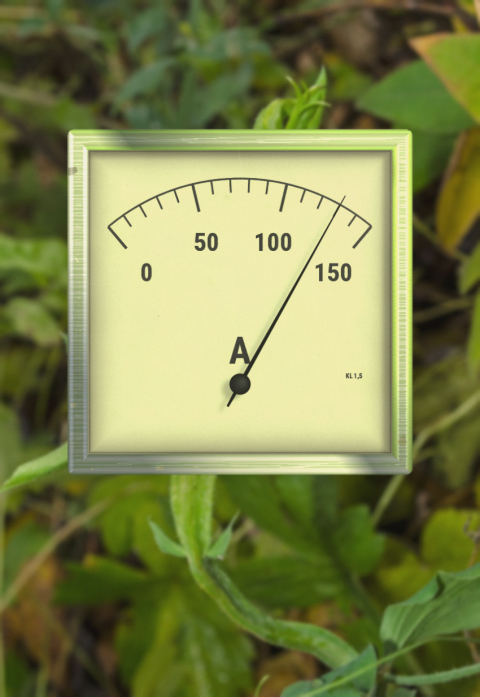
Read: {"value": 130, "unit": "A"}
